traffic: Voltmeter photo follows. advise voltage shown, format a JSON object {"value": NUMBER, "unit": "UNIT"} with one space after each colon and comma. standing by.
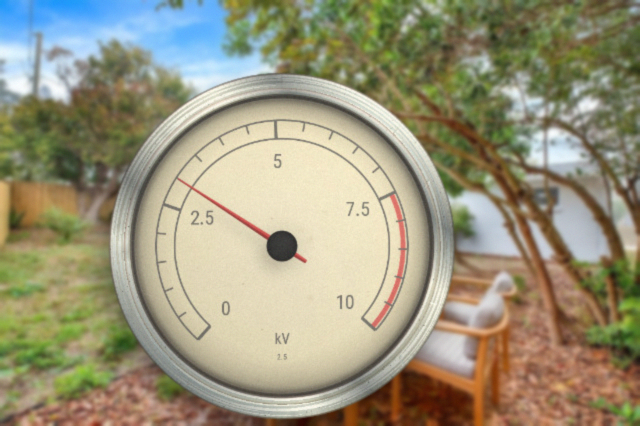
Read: {"value": 3, "unit": "kV"}
